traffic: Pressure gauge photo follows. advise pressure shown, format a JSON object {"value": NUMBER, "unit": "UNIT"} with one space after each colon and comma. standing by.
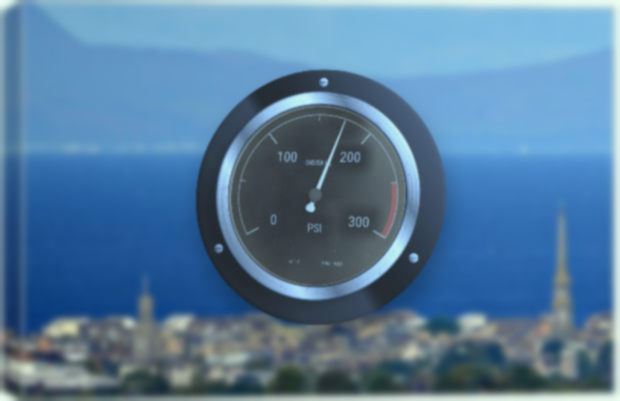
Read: {"value": 175, "unit": "psi"}
